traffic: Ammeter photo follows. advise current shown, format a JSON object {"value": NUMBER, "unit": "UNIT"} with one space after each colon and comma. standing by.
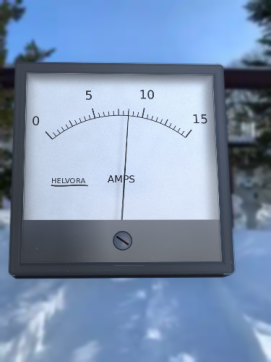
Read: {"value": 8.5, "unit": "A"}
